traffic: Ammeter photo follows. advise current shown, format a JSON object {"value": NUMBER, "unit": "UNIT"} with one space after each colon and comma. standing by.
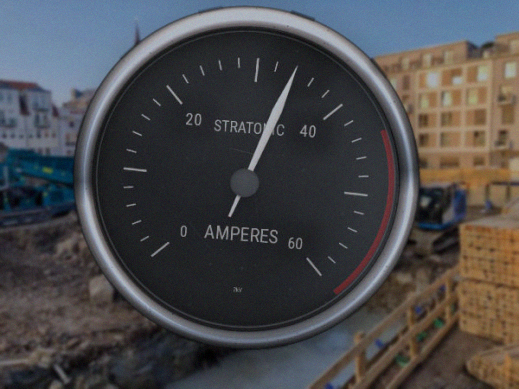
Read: {"value": 34, "unit": "A"}
